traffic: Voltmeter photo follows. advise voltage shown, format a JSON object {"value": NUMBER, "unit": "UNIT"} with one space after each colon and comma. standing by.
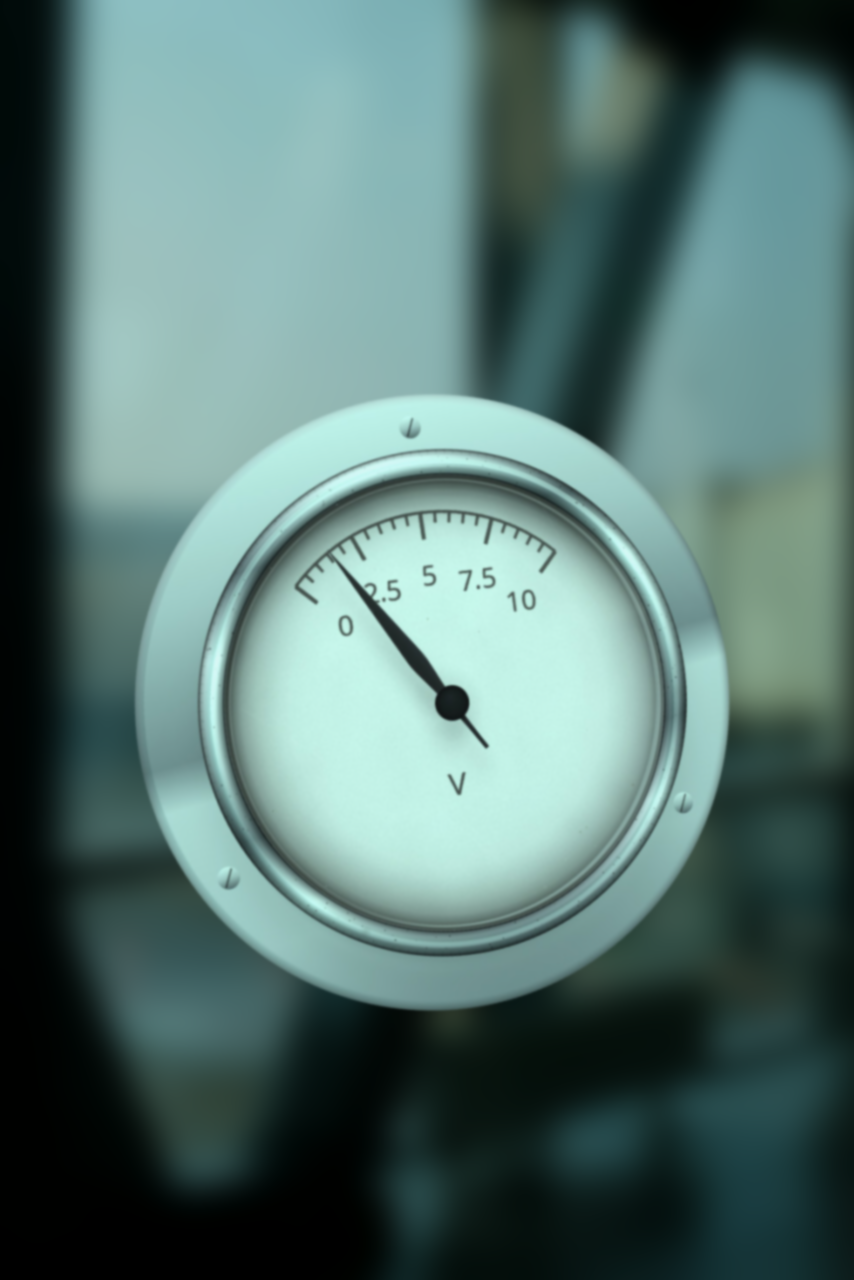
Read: {"value": 1.5, "unit": "V"}
